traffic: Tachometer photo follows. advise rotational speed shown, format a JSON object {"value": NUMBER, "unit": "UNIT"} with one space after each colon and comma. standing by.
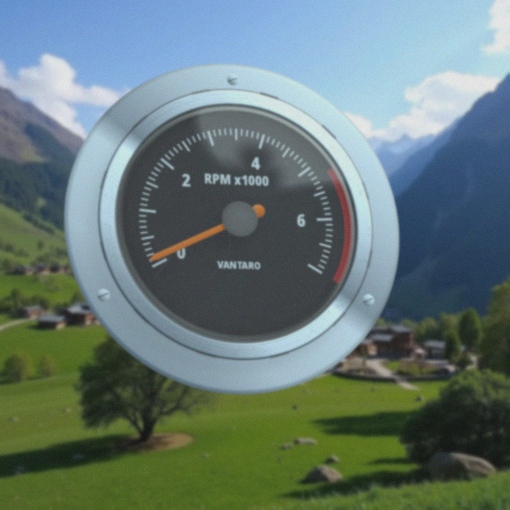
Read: {"value": 100, "unit": "rpm"}
